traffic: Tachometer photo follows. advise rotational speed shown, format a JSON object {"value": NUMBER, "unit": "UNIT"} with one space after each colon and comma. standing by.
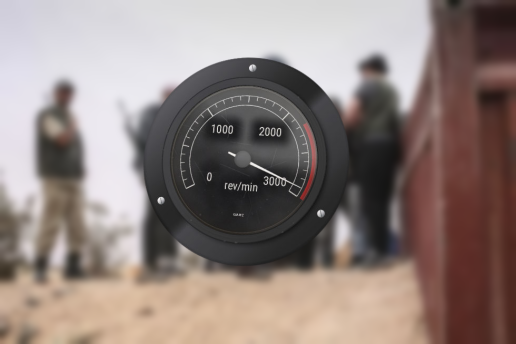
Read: {"value": 2900, "unit": "rpm"}
